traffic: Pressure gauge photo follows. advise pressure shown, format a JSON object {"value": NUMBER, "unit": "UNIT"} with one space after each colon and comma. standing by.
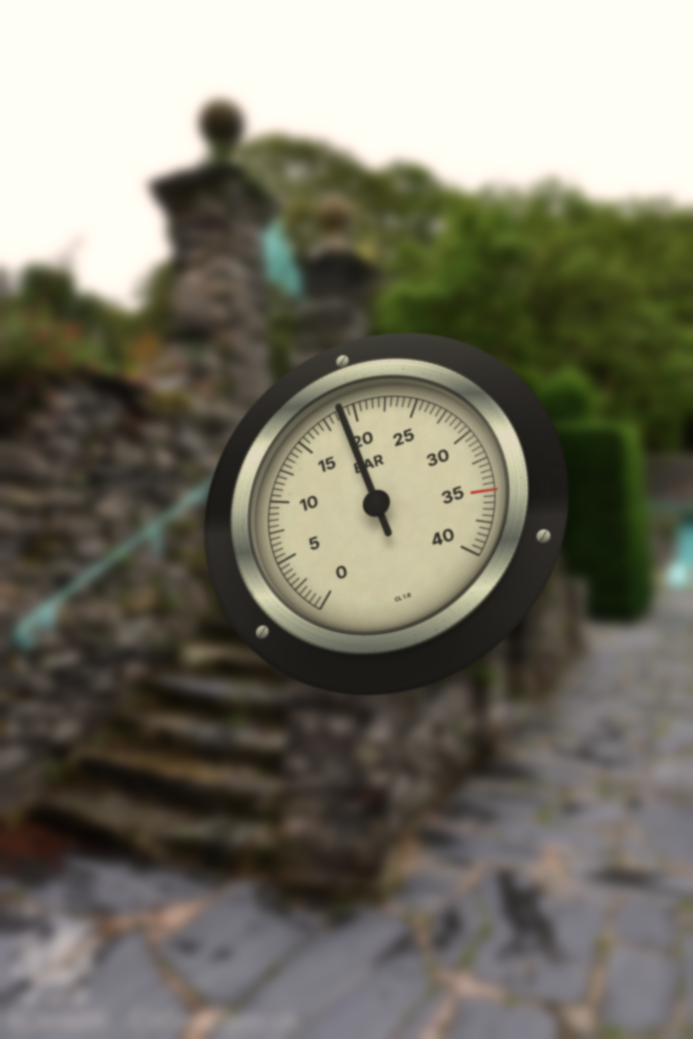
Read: {"value": 19, "unit": "bar"}
